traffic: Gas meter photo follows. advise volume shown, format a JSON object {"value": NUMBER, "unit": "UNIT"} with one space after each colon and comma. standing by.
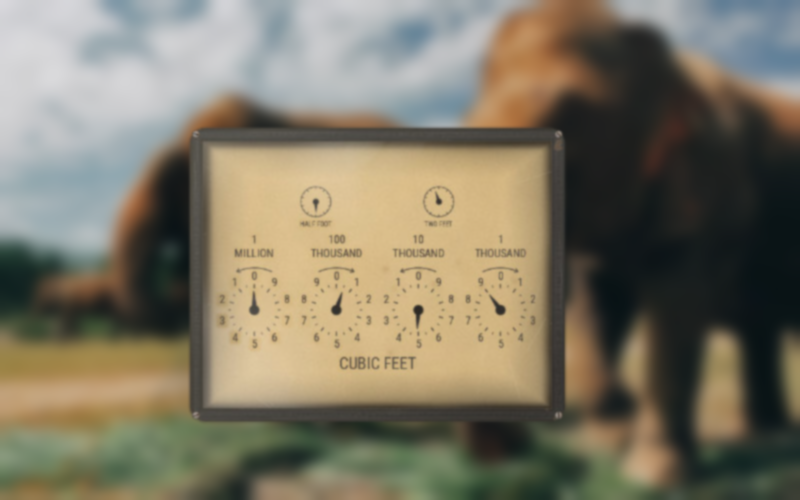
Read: {"value": 4900, "unit": "ft³"}
